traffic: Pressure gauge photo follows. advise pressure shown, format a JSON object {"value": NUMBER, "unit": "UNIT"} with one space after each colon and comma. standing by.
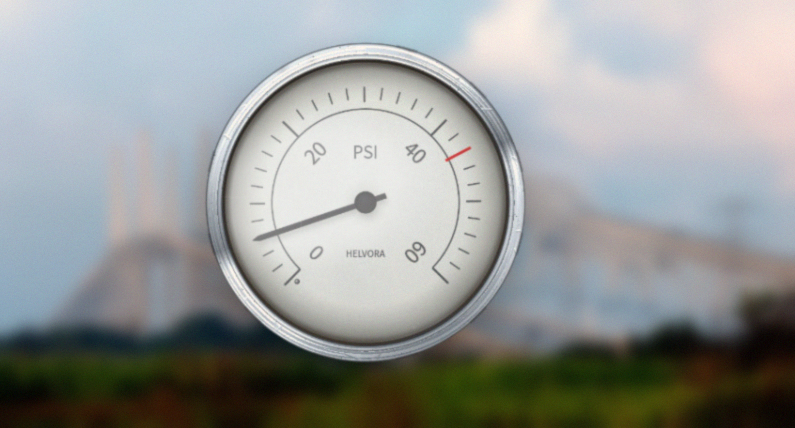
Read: {"value": 6, "unit": "psi"}
